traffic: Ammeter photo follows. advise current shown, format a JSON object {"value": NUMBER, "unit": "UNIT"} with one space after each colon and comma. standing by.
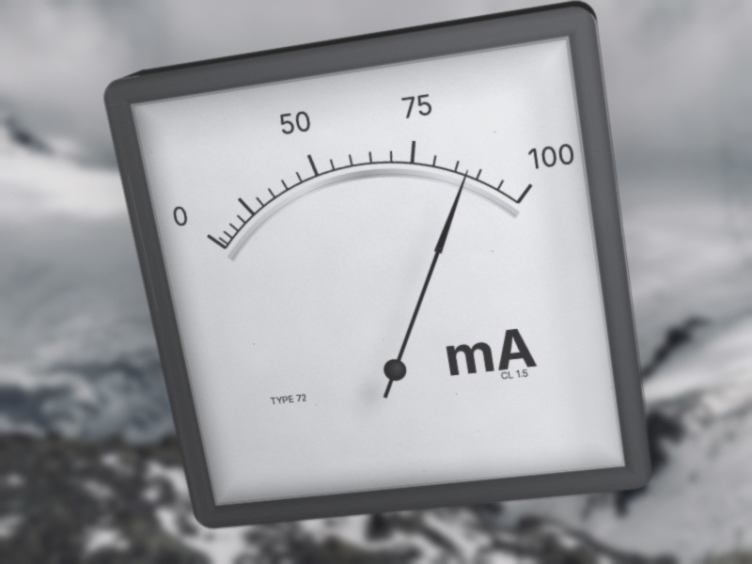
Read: {"value": 87.5, "unit": "mA"}
